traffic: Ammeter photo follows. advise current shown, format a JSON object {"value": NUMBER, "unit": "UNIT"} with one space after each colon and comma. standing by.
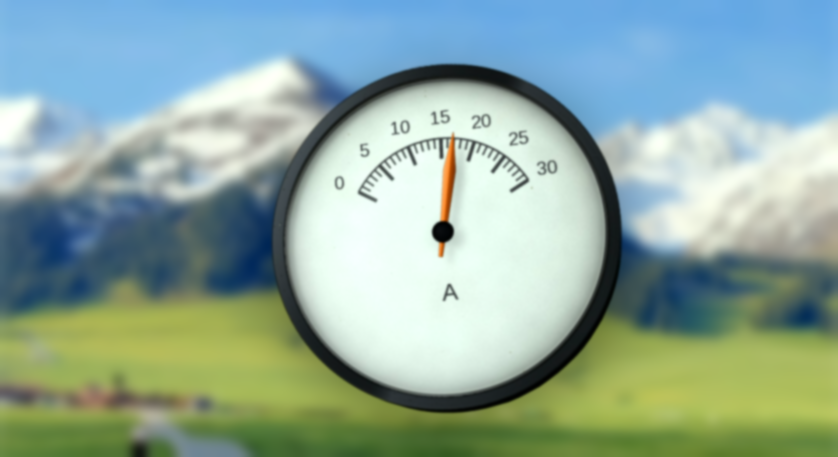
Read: {"value": 17, "unit": "A"}
